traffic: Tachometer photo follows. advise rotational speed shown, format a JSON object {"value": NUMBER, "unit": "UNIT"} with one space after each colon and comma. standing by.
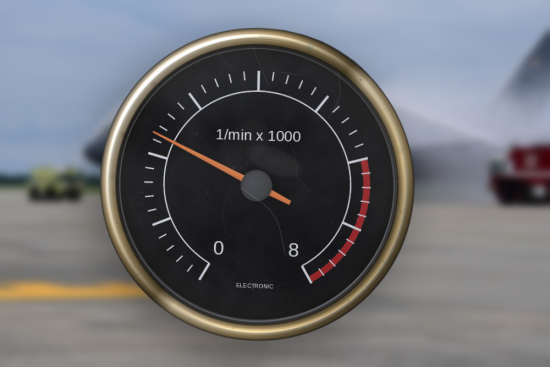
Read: {"value": 2300, "unit": "rpm"}
